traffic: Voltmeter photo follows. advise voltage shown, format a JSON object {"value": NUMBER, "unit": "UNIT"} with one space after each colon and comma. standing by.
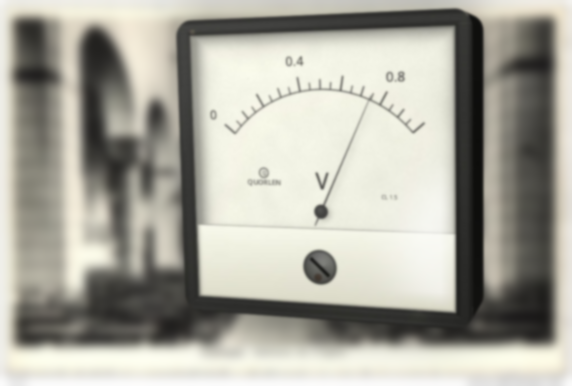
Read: {"value": 0.75, "unit": "V"}
